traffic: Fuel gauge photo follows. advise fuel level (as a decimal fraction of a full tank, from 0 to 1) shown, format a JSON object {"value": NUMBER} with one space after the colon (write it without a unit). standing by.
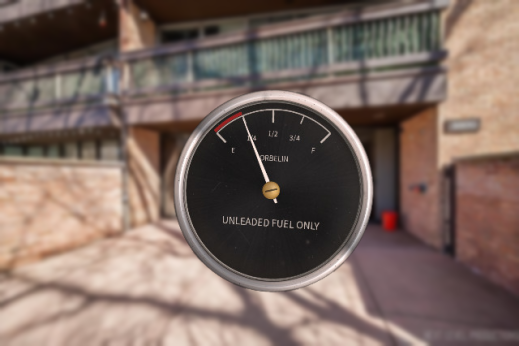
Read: {"value": 0.25}
